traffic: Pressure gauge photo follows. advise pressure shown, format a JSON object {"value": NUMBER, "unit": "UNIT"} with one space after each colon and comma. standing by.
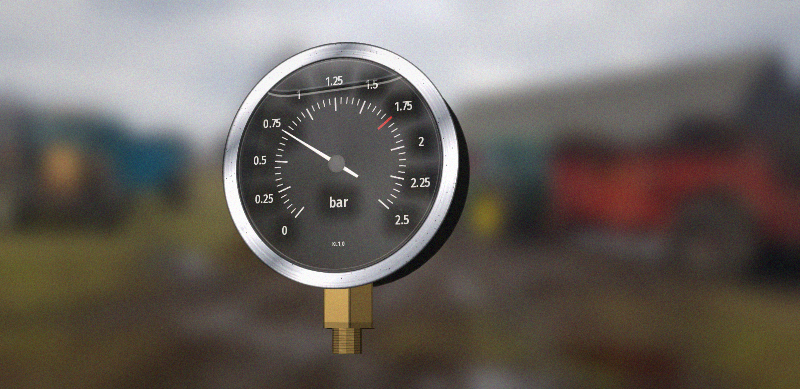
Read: {"value": 0.75, "unit": "bar"}
